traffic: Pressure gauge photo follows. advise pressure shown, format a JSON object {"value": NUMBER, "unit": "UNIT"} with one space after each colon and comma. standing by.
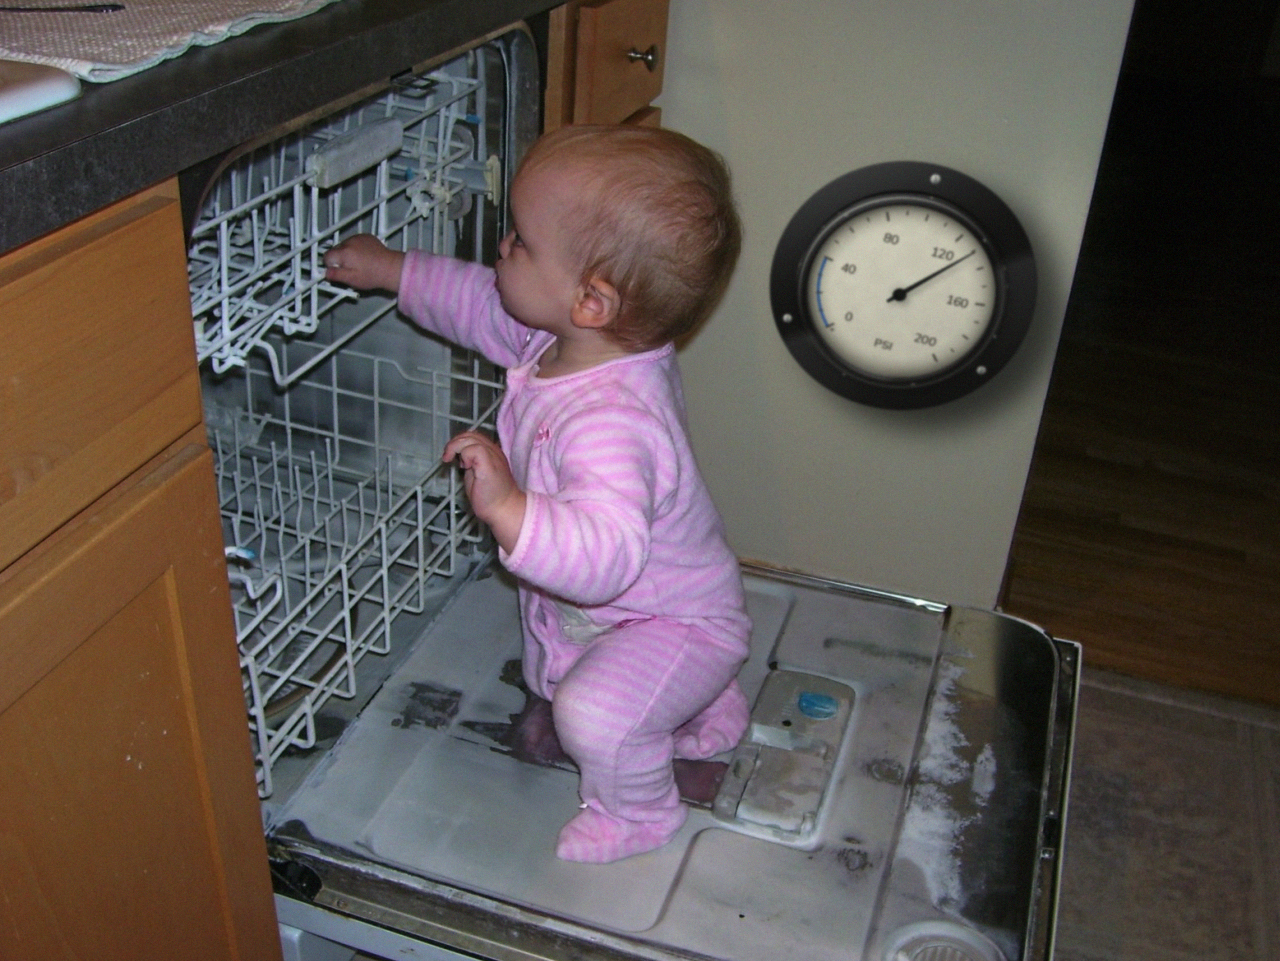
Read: {"value": 130, "unit": "psi"}
